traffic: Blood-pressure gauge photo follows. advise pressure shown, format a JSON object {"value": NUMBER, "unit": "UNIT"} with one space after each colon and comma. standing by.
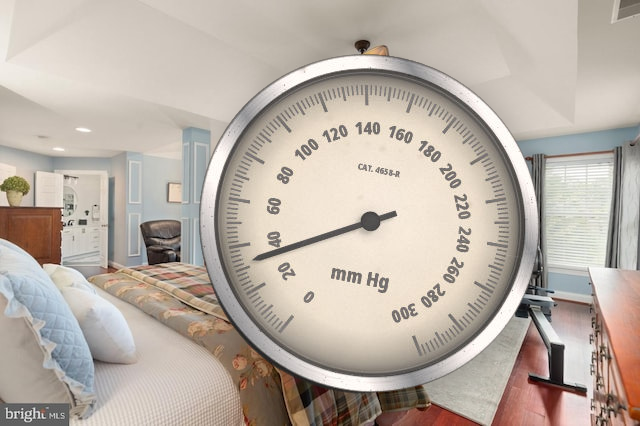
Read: {"value": 32, "unit": "mmHg"}
